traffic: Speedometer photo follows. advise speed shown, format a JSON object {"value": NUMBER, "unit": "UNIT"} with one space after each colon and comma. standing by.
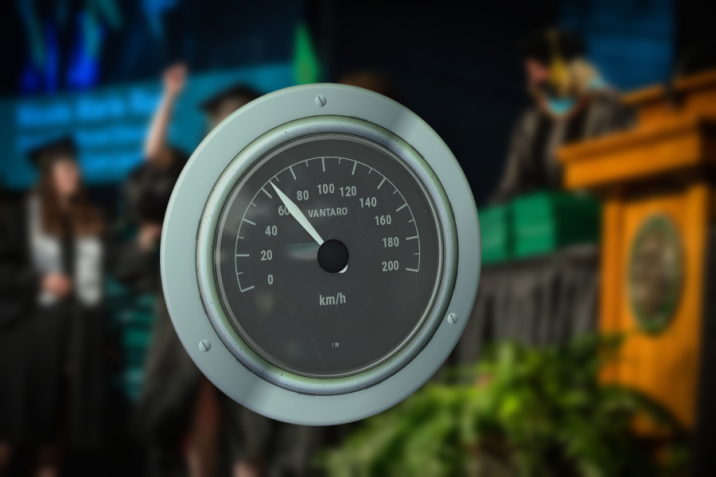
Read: {"value": 65, "unit": "km/h"}
